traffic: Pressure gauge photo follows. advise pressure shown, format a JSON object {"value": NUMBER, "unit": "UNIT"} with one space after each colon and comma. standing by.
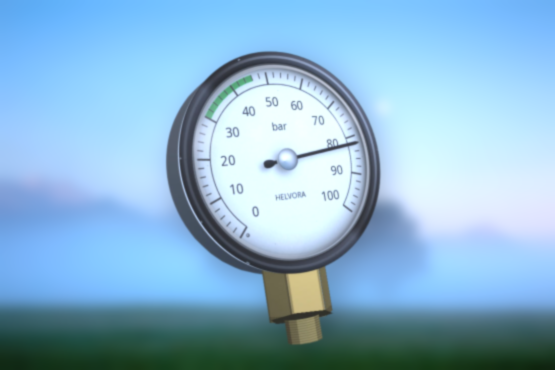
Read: {"value": 82, "unit": "bar"}
